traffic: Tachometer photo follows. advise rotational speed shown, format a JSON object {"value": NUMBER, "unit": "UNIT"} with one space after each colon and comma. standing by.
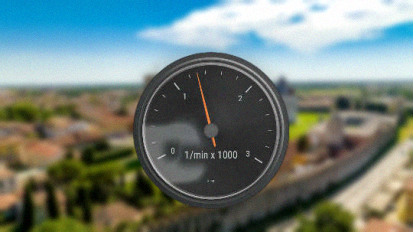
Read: {"value": 1300, "unit": "rpm"}
